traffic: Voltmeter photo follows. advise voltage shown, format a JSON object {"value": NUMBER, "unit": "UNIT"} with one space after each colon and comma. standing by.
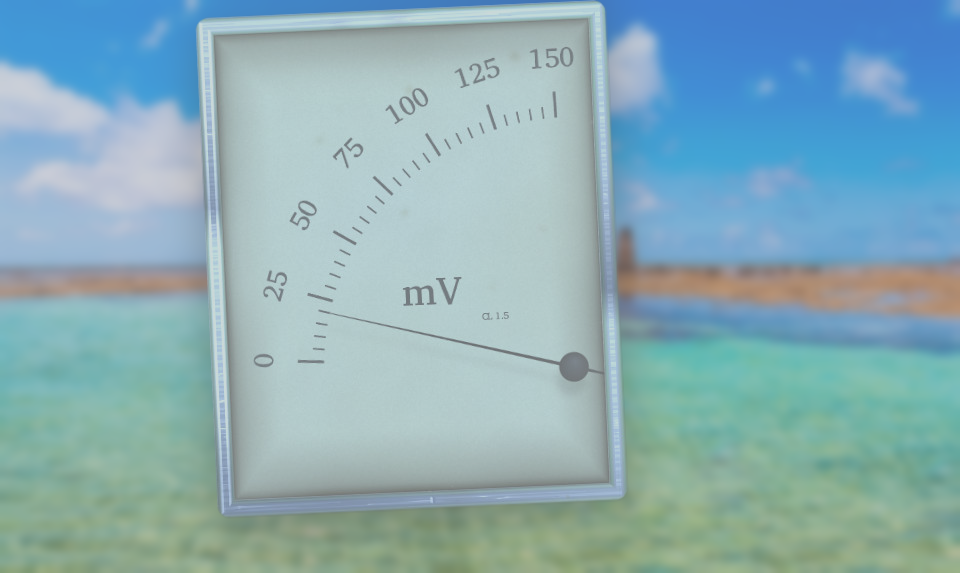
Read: {"value": 20, "unit": "mV"}
